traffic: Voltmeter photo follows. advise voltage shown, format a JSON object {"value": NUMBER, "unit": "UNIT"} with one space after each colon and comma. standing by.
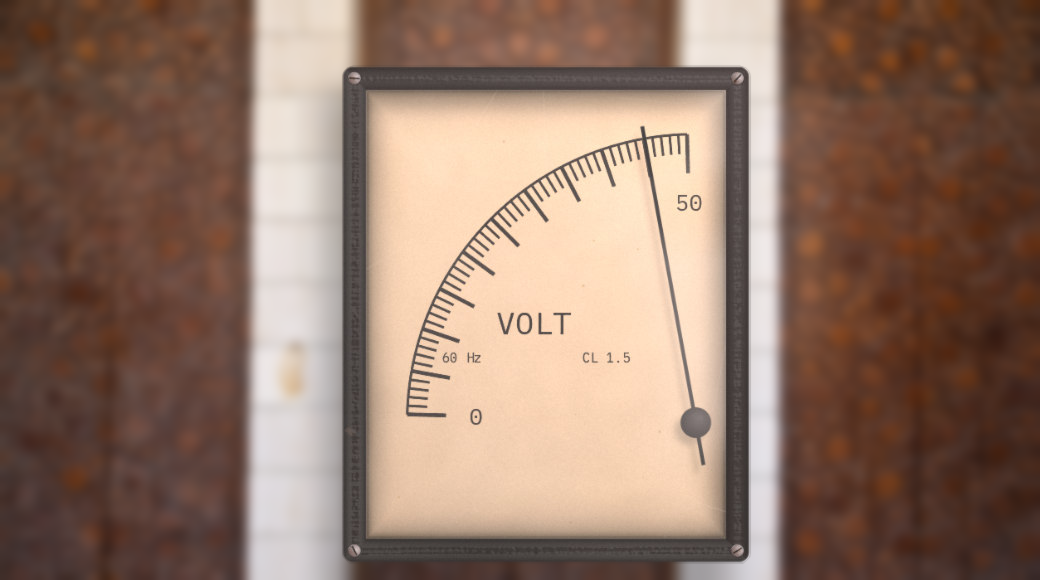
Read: {"value": 45, "unit": "V"}
